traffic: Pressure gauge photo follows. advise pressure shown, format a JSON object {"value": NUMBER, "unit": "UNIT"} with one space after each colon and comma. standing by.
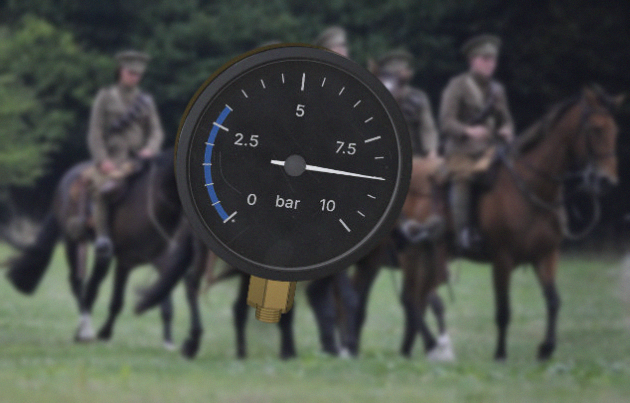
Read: {"value": 8.5, "unit": "bar"}
